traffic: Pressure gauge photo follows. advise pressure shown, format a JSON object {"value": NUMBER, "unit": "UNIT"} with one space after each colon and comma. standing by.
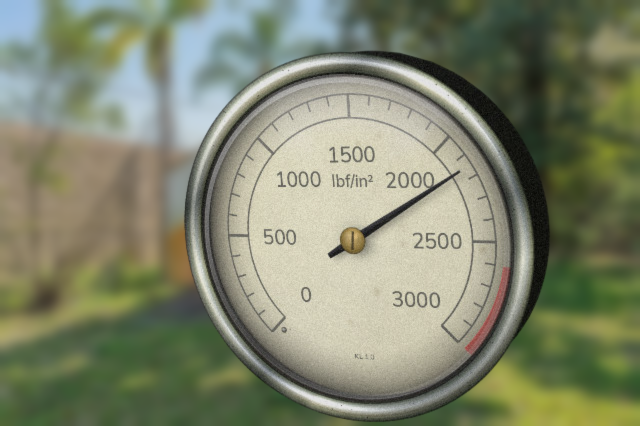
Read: {"value": 2150, "unit": "psi"}
